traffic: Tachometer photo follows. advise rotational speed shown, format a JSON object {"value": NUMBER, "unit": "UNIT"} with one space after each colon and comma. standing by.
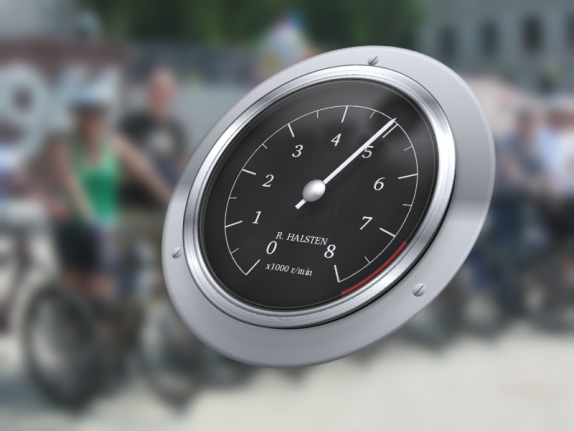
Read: {"value": 5000, "unit": "rpm"}
